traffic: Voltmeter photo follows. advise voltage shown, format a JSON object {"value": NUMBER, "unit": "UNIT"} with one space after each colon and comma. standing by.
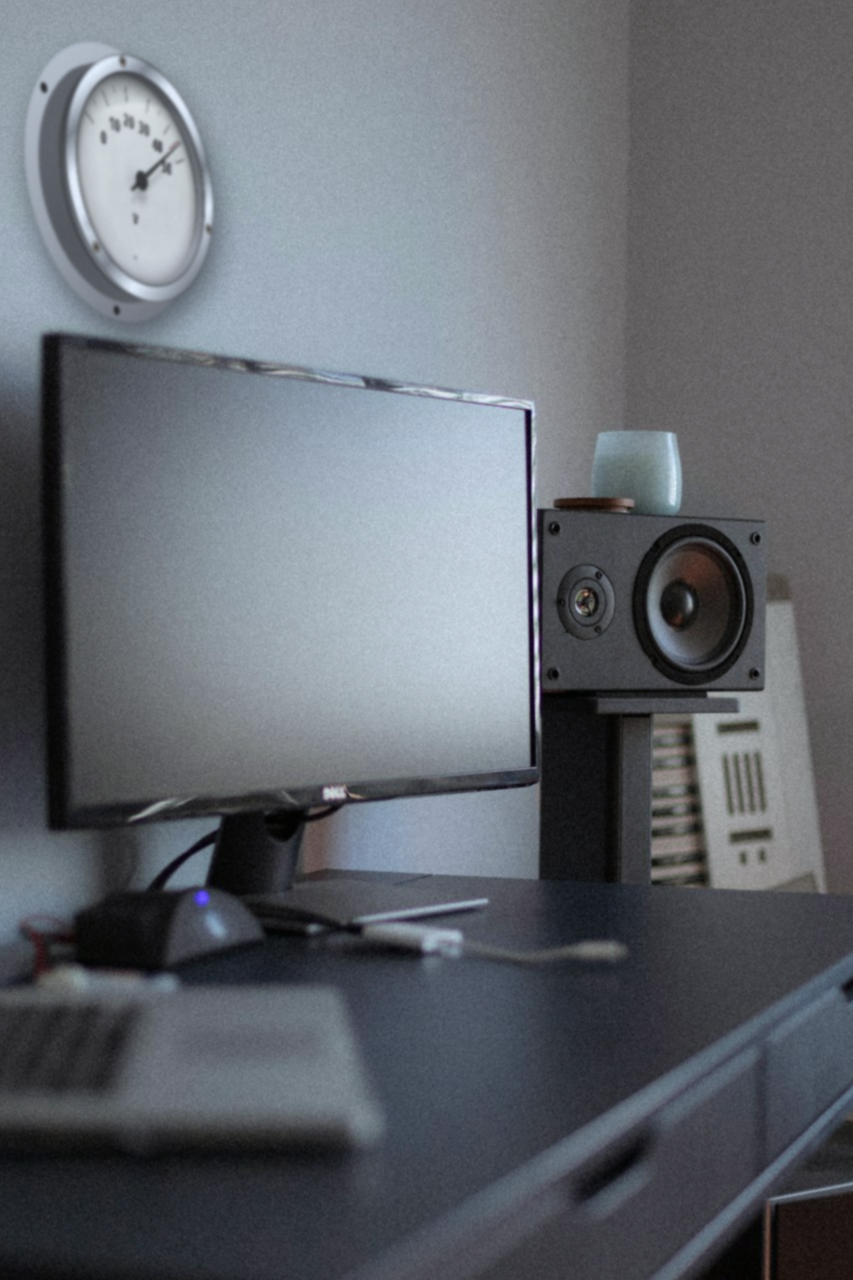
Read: {"value": 45, "unit": "V"}
